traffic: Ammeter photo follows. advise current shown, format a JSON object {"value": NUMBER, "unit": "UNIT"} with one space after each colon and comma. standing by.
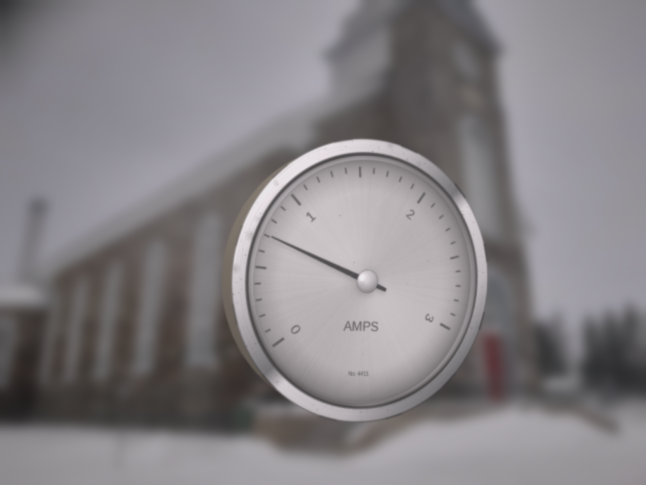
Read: {"value": 0.7, "unit": "A"}
